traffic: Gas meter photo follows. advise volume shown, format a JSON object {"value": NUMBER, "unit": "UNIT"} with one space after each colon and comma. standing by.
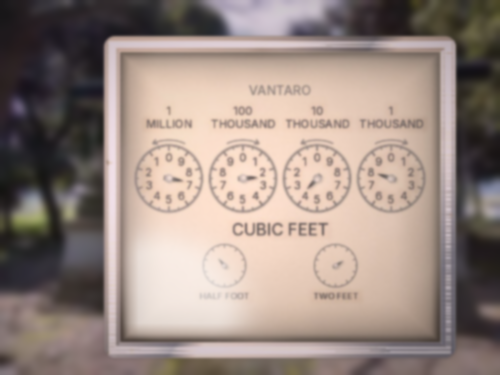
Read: {"value": 723800, "unit": "ft³"}
